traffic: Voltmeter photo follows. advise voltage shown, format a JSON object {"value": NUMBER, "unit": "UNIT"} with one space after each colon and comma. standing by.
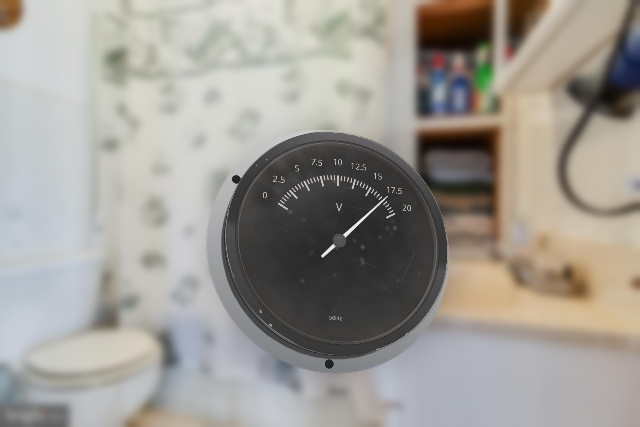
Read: {"value": 17.5, "unit": "V"}
